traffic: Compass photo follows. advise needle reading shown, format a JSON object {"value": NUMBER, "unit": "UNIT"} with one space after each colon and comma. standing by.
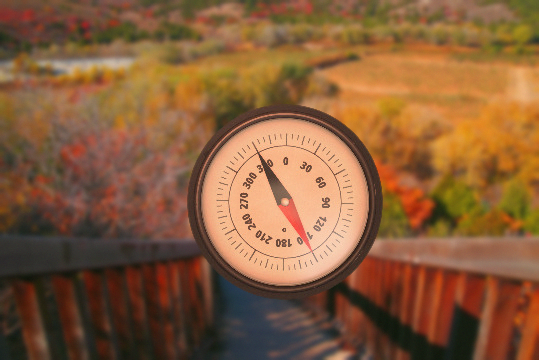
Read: {"value": 150, "unit": "°"}
